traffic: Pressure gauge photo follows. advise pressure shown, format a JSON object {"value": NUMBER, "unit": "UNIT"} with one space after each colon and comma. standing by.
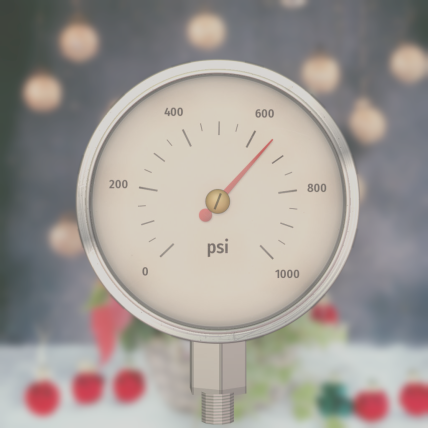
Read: {"value": 650, "unit": "psi"}
